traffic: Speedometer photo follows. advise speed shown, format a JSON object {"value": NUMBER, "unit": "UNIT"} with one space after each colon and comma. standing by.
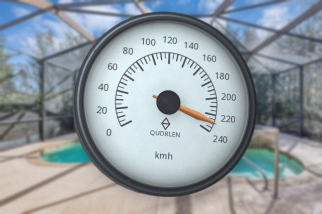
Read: {"value": 230, "unit": "km/h"}
